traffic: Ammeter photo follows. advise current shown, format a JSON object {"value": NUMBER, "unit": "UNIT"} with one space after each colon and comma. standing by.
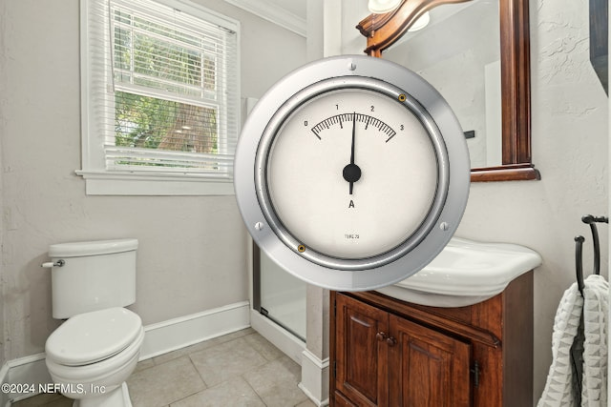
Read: {"value": 1.5, "unit": "A"}
